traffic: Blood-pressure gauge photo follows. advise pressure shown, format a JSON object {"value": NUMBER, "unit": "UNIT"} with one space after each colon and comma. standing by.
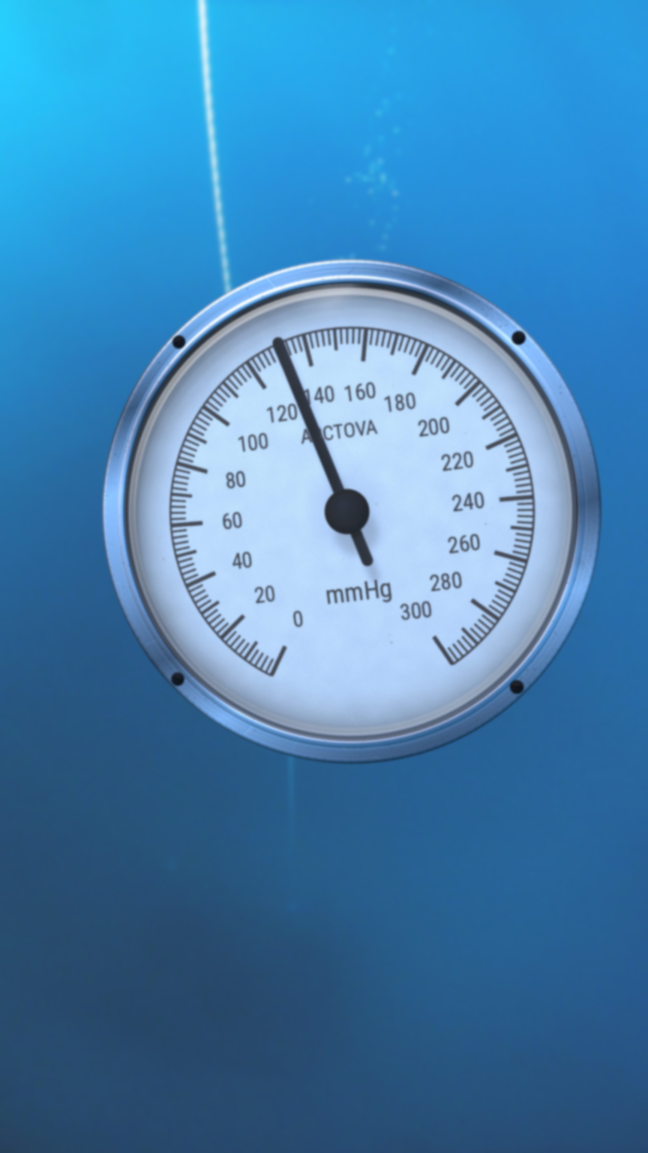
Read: {"value": 132, "unit": "mmHg"}
